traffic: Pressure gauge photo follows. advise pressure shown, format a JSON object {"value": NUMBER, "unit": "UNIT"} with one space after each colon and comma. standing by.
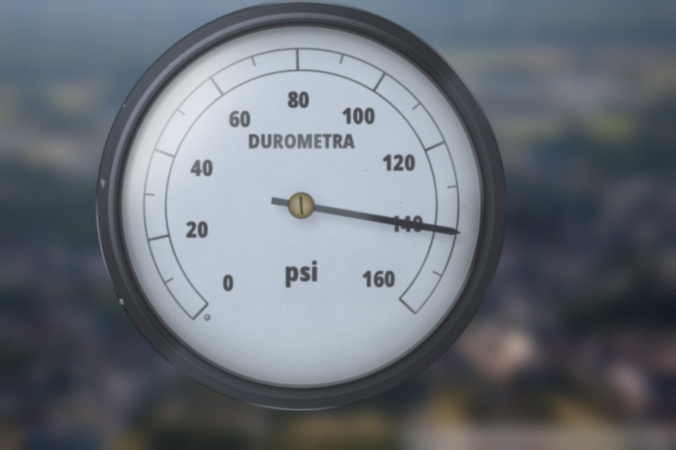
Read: {"value": 140, "unit": "psi"}
